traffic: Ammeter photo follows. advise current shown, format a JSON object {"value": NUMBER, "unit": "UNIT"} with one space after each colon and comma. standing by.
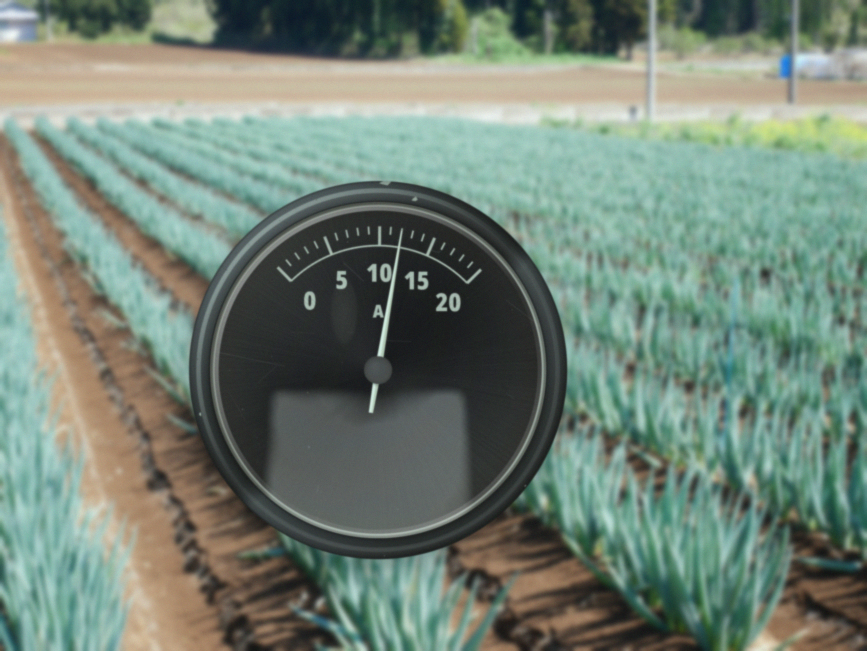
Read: {"value": 12, "unit": "A"}
